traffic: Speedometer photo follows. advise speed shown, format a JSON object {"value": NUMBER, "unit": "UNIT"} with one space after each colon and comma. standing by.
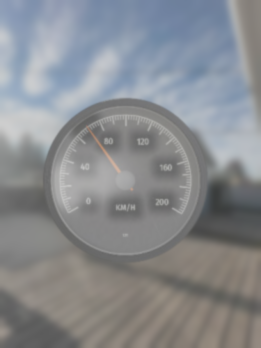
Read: {"value": 70, "unit": "km/h"}
